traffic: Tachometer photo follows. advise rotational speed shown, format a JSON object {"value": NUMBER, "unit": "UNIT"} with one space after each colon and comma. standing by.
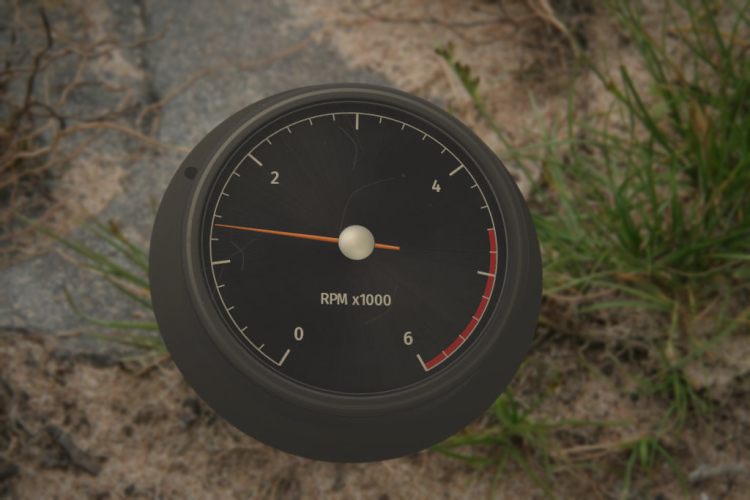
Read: {"value": 1300, "unit": "rpm"}
